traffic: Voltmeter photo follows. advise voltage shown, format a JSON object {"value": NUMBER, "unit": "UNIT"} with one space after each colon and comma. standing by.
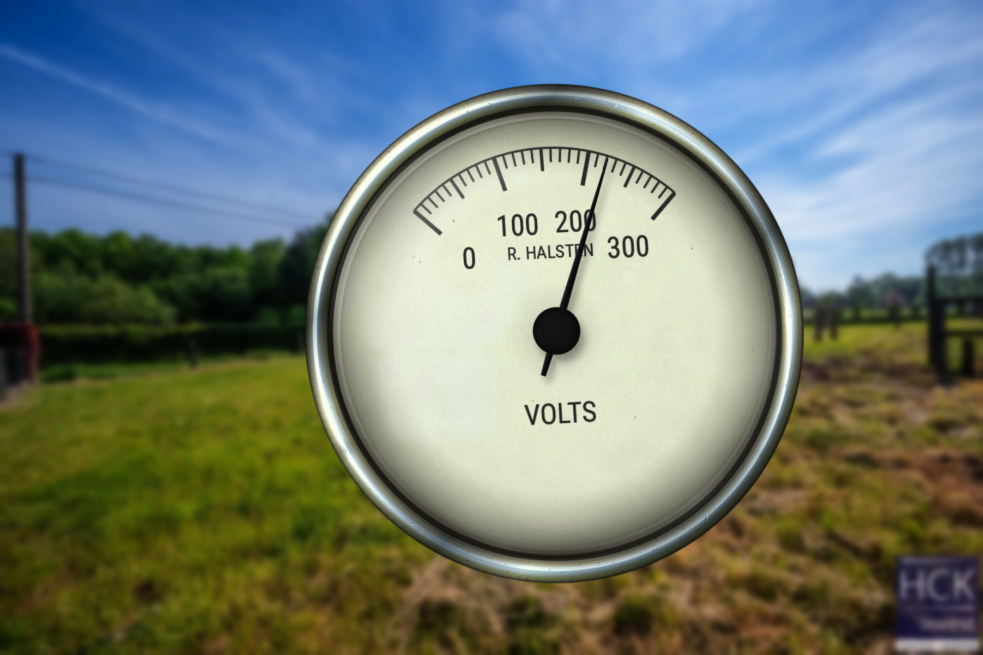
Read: {"value": 220, "unit": "V"}
